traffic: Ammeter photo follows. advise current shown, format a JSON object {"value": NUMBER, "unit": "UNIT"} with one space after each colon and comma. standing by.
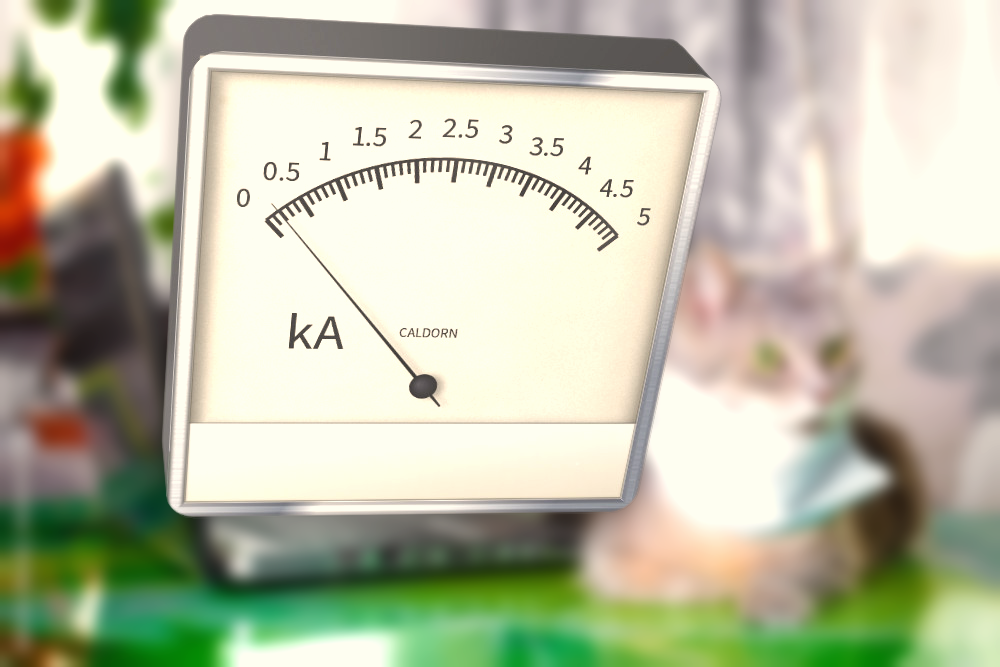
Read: {"value": 0.2, "unit": "kA"}
